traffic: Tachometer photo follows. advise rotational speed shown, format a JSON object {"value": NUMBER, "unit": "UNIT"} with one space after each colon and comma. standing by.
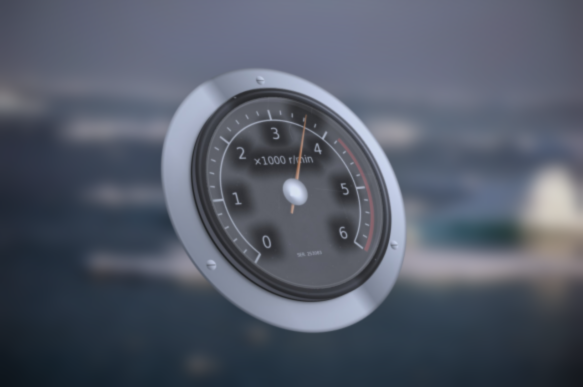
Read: {"value": 3600, "unit": "rpm"}
